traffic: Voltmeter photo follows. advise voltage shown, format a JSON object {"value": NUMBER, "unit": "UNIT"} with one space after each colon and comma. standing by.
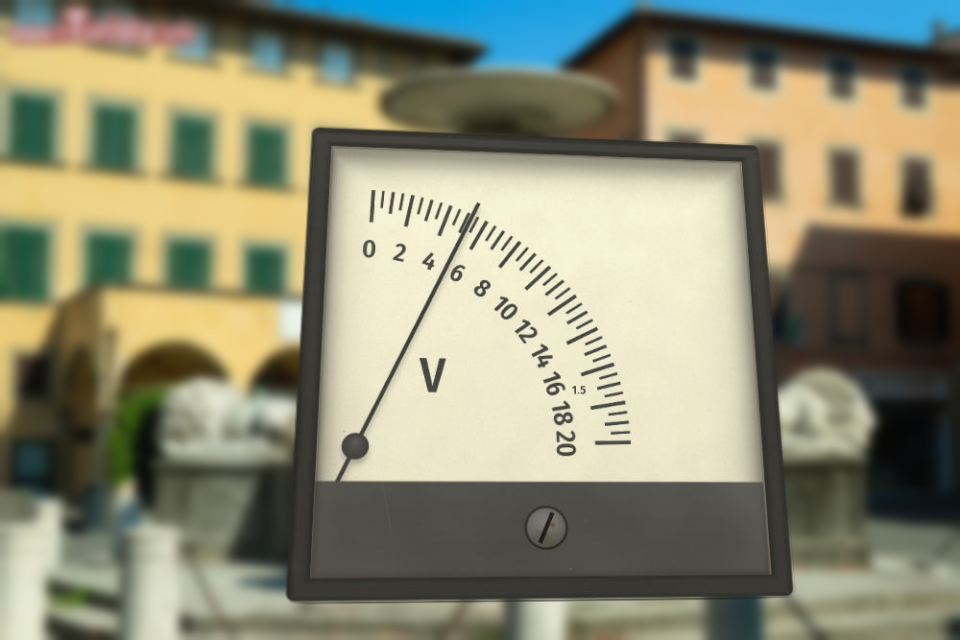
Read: {"value": 5.25, "unit": "V"}
